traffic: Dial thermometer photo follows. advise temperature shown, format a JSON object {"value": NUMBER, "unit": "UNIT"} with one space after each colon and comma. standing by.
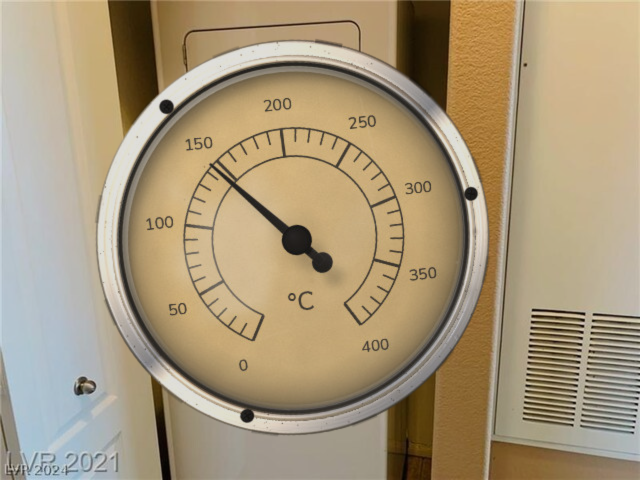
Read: {"value": 145, "unit": "°C"}
